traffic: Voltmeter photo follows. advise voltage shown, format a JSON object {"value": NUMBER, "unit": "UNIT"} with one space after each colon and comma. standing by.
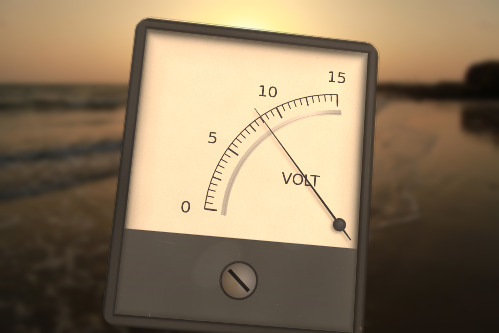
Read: {"value": 8.5, "unit": "V"}
